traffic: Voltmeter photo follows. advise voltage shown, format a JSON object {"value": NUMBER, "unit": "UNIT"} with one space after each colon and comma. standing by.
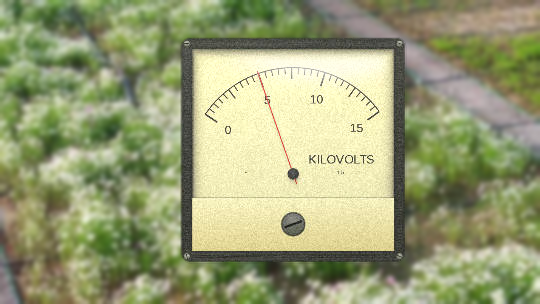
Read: {"value": 5, "unit": "kV"}
